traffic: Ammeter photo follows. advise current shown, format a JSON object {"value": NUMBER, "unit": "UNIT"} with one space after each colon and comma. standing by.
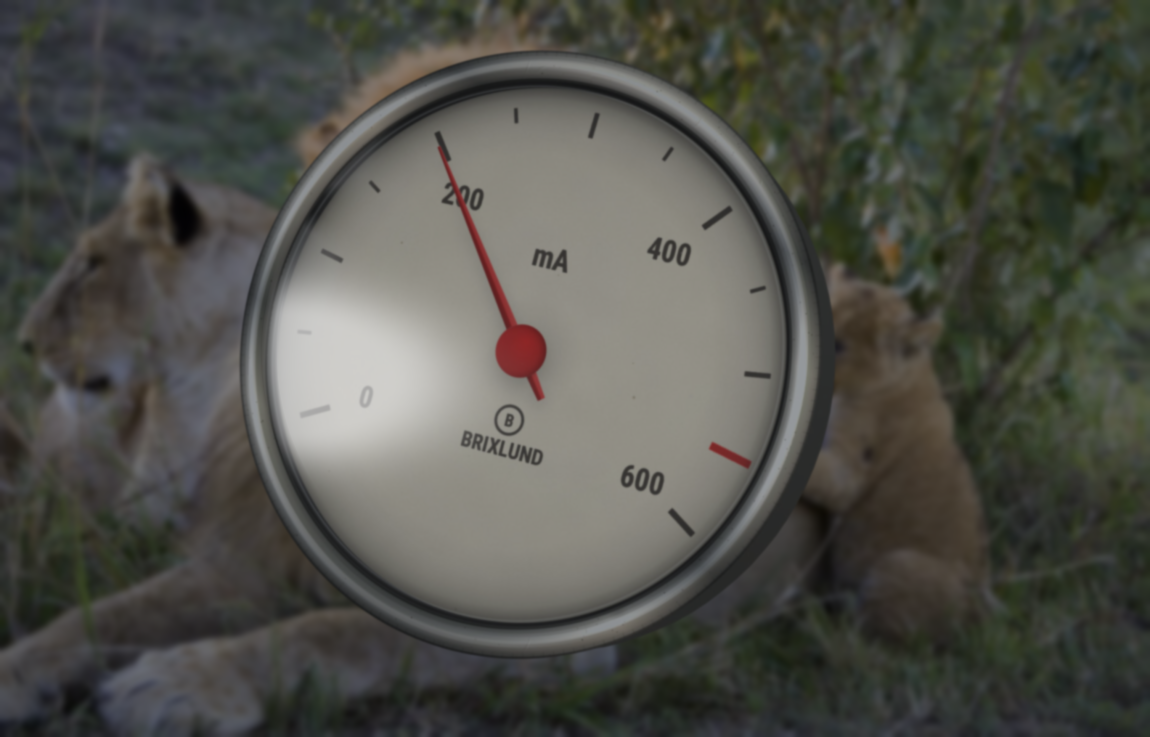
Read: {"value": 200, "unit": "mA"}
